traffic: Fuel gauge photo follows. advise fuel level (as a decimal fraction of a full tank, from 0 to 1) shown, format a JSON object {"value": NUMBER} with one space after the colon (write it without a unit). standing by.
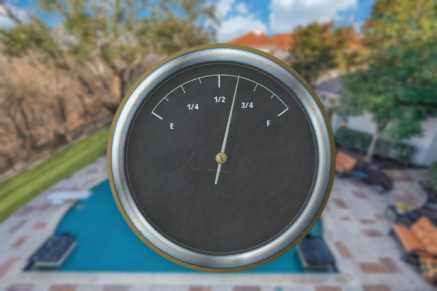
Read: {"value": 0.625}
